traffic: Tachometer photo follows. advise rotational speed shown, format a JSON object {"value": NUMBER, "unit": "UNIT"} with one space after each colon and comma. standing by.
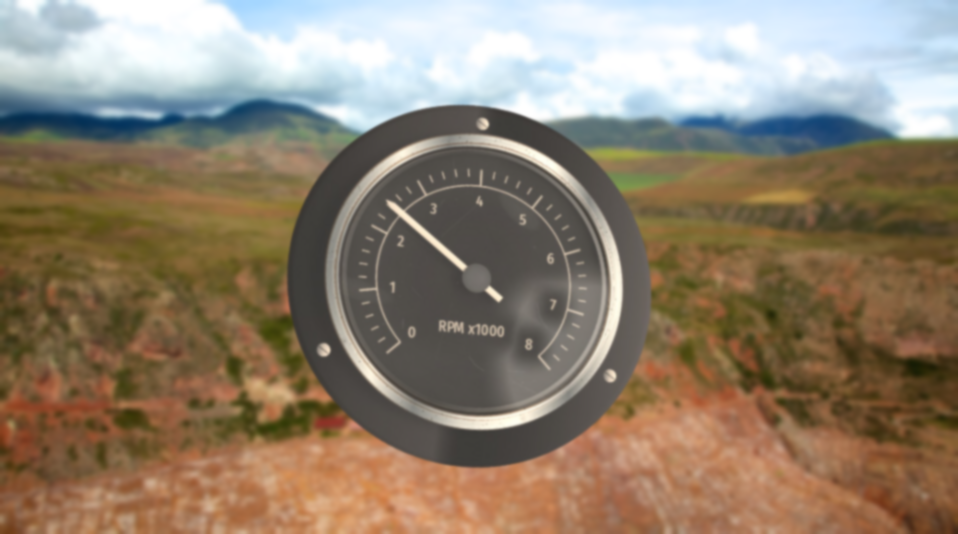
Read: {"value": 2400, "unit": "rpm"}
